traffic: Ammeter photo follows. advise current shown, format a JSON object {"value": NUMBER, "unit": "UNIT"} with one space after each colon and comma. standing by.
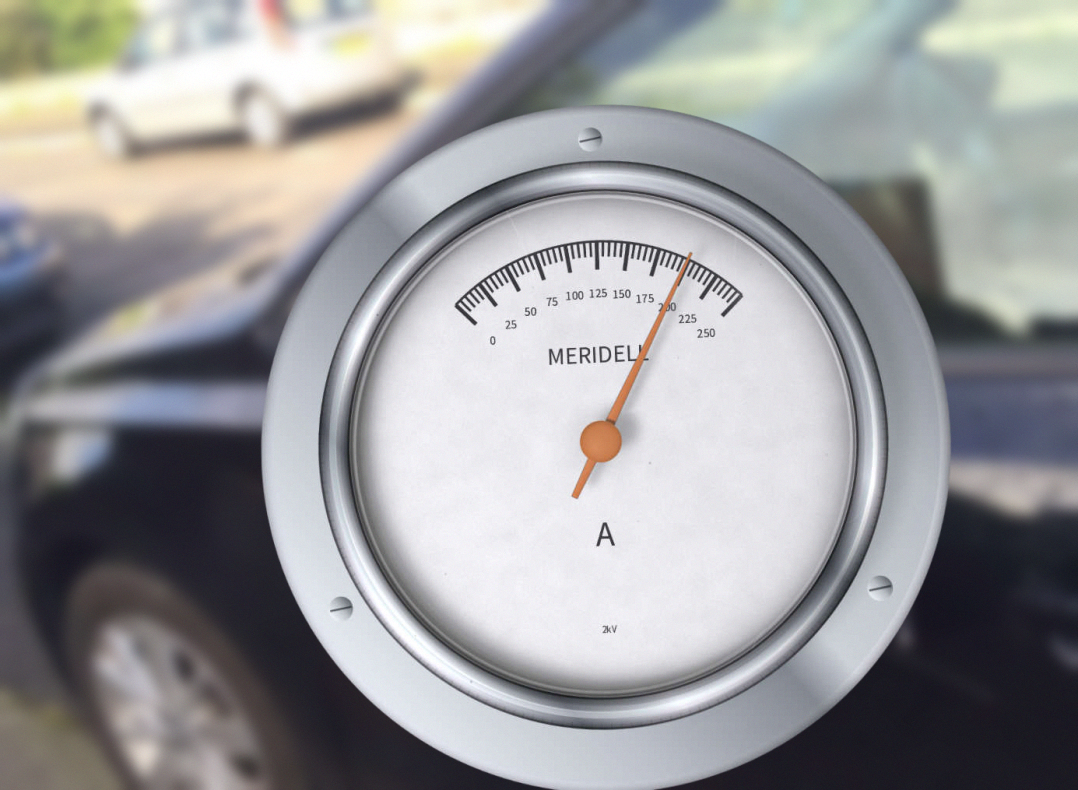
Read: {"value": 200, "unit": "A"}
